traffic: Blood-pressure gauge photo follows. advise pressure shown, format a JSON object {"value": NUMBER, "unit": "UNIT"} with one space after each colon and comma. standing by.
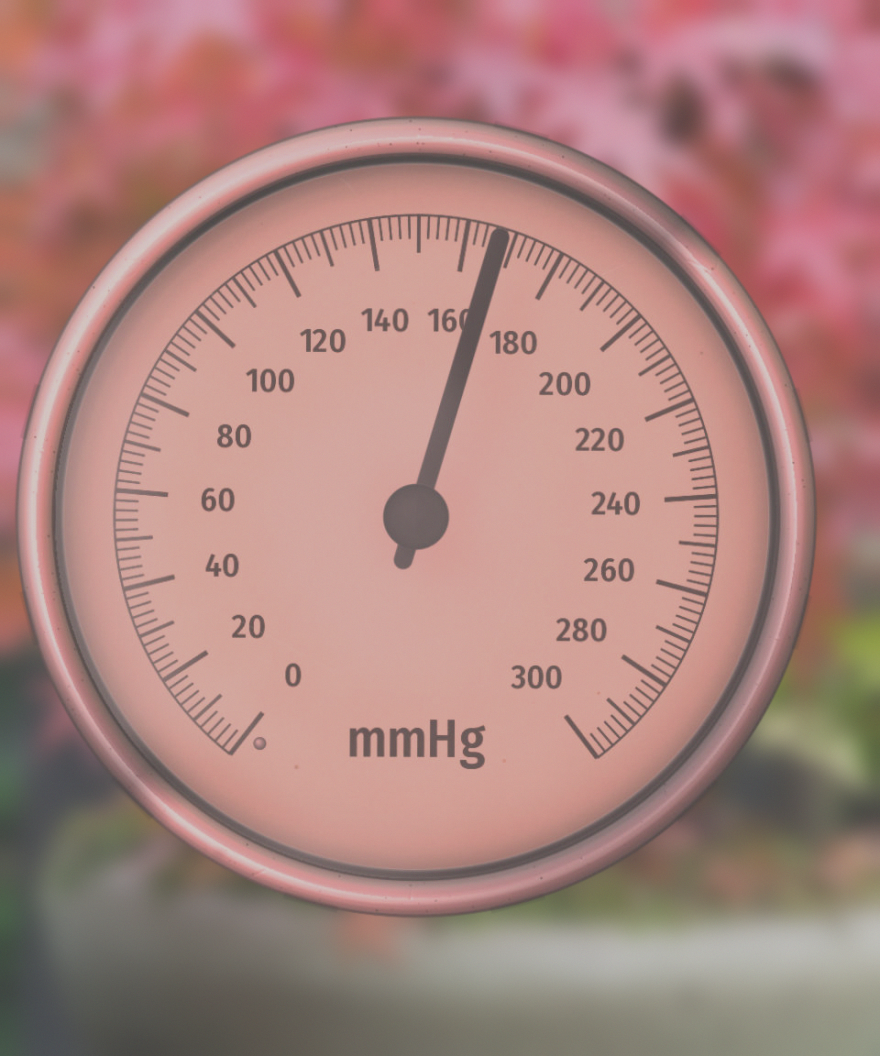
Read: {"value": 167, "unit": "mmHg"}
